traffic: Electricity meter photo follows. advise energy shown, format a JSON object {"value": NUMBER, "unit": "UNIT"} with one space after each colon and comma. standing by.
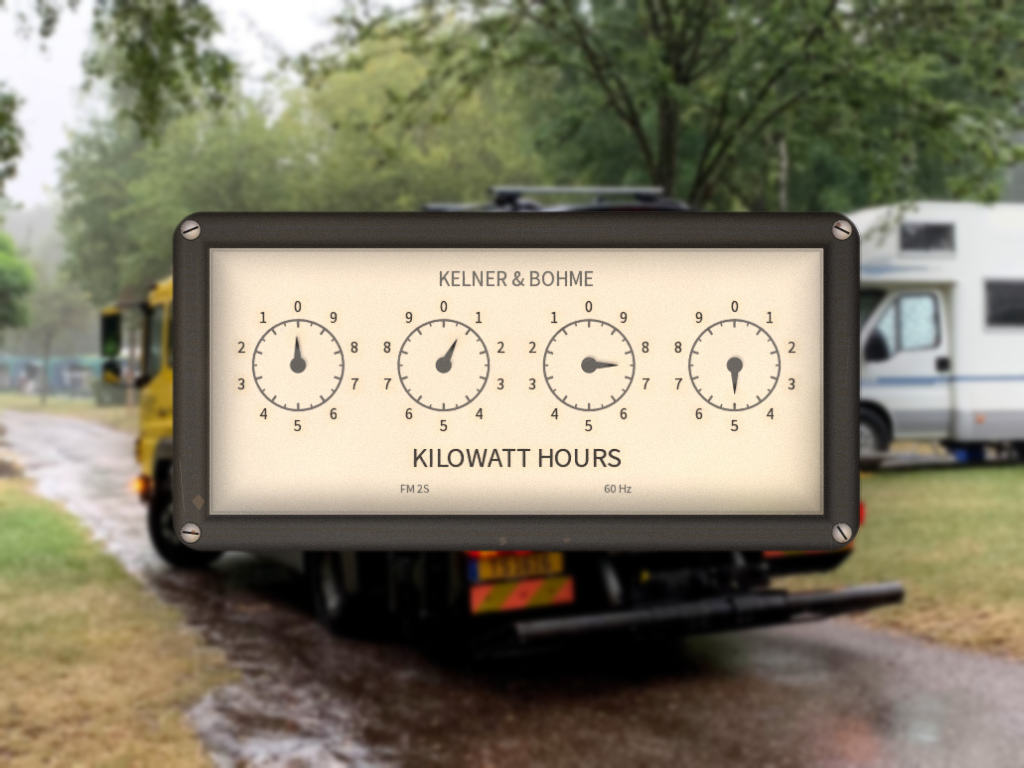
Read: {"value": 75, "unit": "kWh"}
